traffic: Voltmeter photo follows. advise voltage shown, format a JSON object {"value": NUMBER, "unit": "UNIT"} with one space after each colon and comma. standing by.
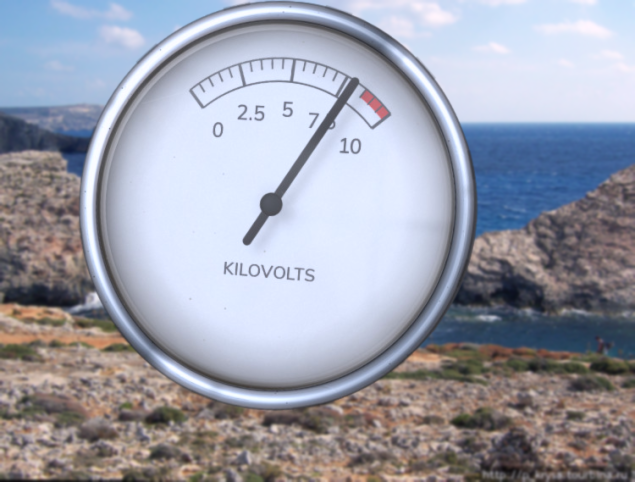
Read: {"value": 8, "unit": "kV"}
